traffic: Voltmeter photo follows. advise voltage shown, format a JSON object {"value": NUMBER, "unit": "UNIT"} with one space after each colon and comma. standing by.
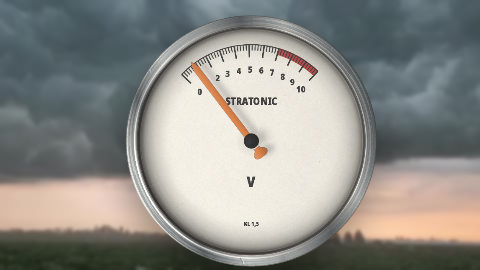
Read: {"value": 1, "unit": "V"}
